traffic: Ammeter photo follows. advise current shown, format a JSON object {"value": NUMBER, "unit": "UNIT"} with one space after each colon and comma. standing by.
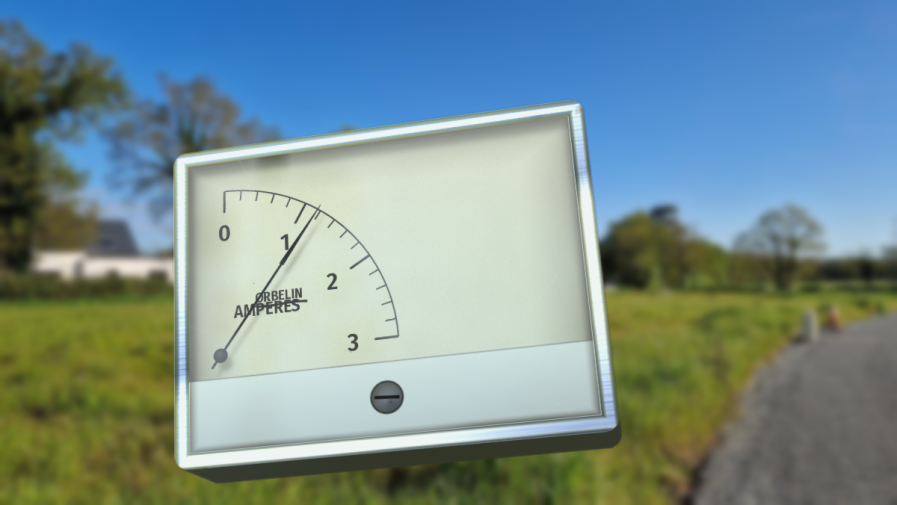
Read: {"value": 1.2, "unit": "A"}
